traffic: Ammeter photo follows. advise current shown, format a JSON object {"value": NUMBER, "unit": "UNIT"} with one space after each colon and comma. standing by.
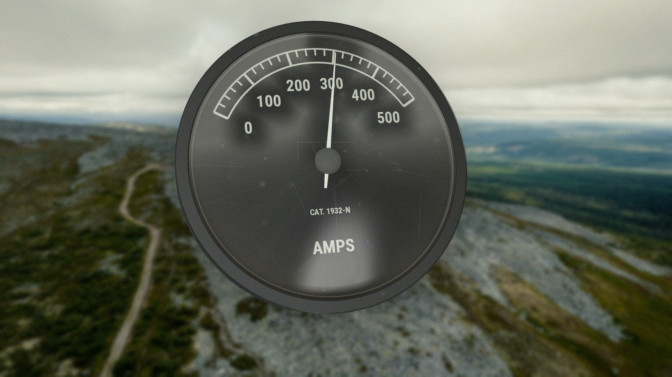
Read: {"value": 300, "unit": "A"}
